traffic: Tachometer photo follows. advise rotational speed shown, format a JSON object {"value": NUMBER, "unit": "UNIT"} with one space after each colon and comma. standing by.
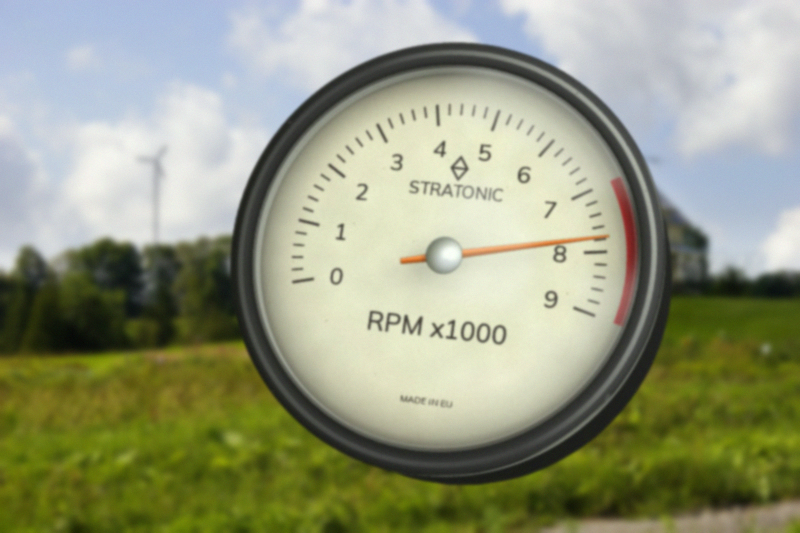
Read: {"value": 7800, "unit": "rpm"}
